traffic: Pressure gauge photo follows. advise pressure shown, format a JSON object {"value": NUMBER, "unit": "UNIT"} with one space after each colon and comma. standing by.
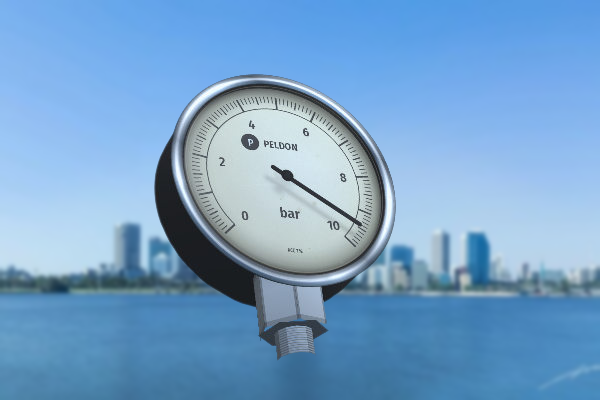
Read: {"value": 9.5, "unit": "bar"}
